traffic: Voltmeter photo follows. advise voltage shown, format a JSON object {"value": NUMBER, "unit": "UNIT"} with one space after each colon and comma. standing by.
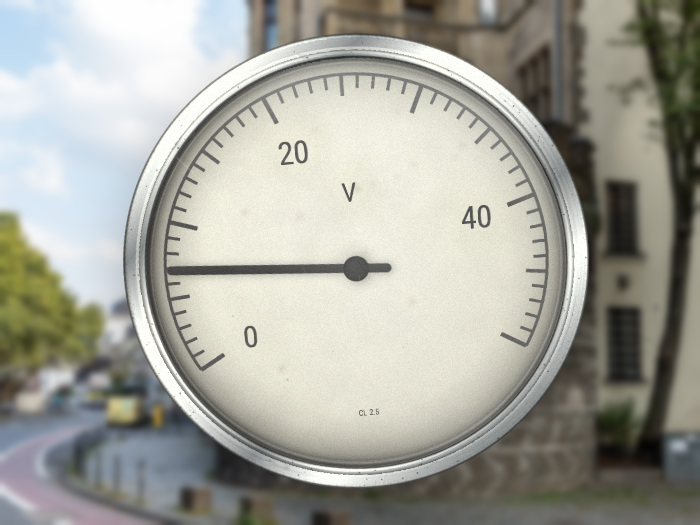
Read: {"value": 7, "unit": "V"}
